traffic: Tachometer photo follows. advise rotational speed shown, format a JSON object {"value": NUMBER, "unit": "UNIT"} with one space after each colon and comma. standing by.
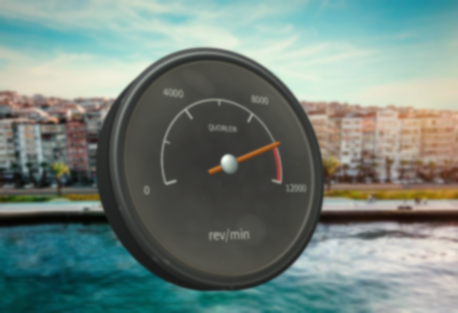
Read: {"value": 10000, "unit": "rpm"}
